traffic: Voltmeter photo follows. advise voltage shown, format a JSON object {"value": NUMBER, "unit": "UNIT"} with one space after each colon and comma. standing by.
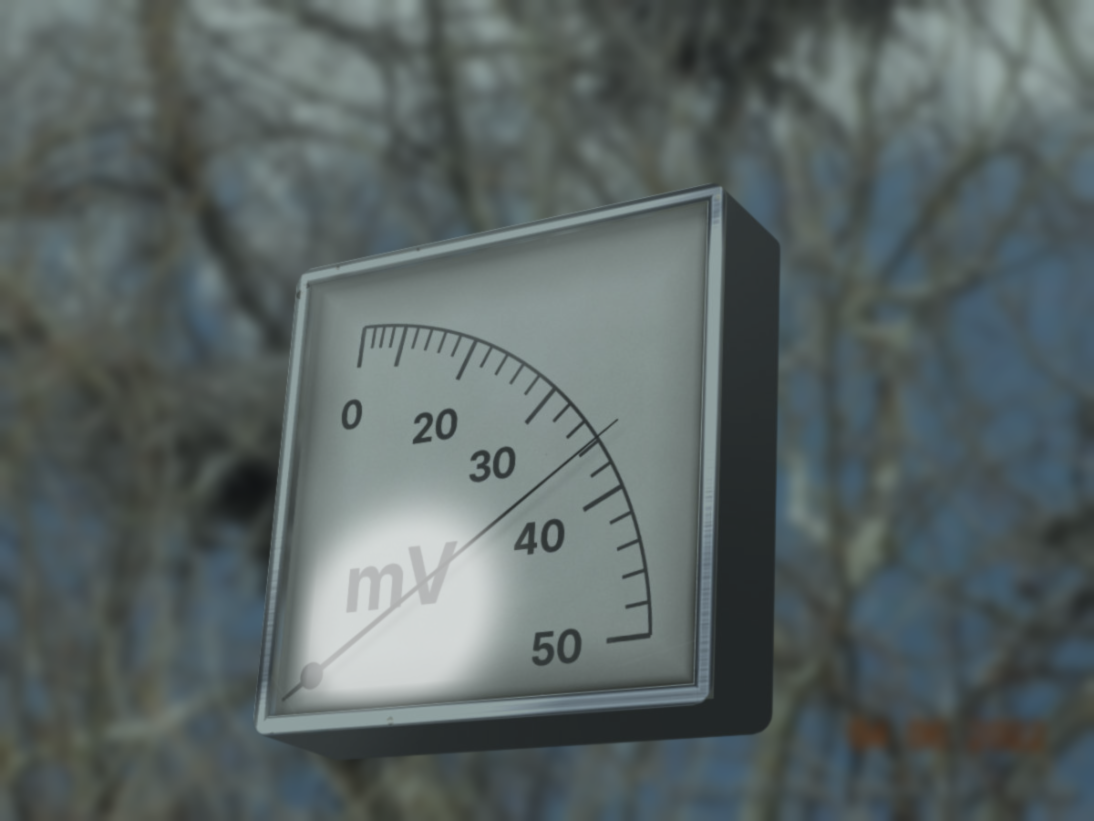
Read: {"value": 36, "unit": "mV"}
